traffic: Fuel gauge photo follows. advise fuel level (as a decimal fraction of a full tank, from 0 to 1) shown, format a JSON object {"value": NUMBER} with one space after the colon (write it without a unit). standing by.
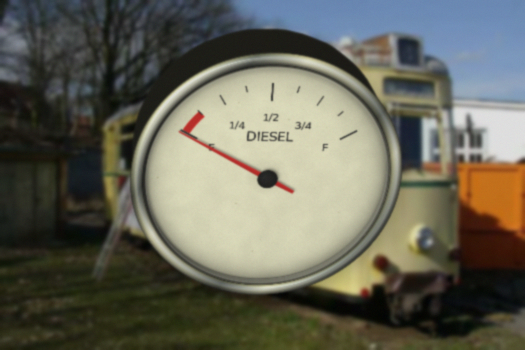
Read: {"value": 0}
